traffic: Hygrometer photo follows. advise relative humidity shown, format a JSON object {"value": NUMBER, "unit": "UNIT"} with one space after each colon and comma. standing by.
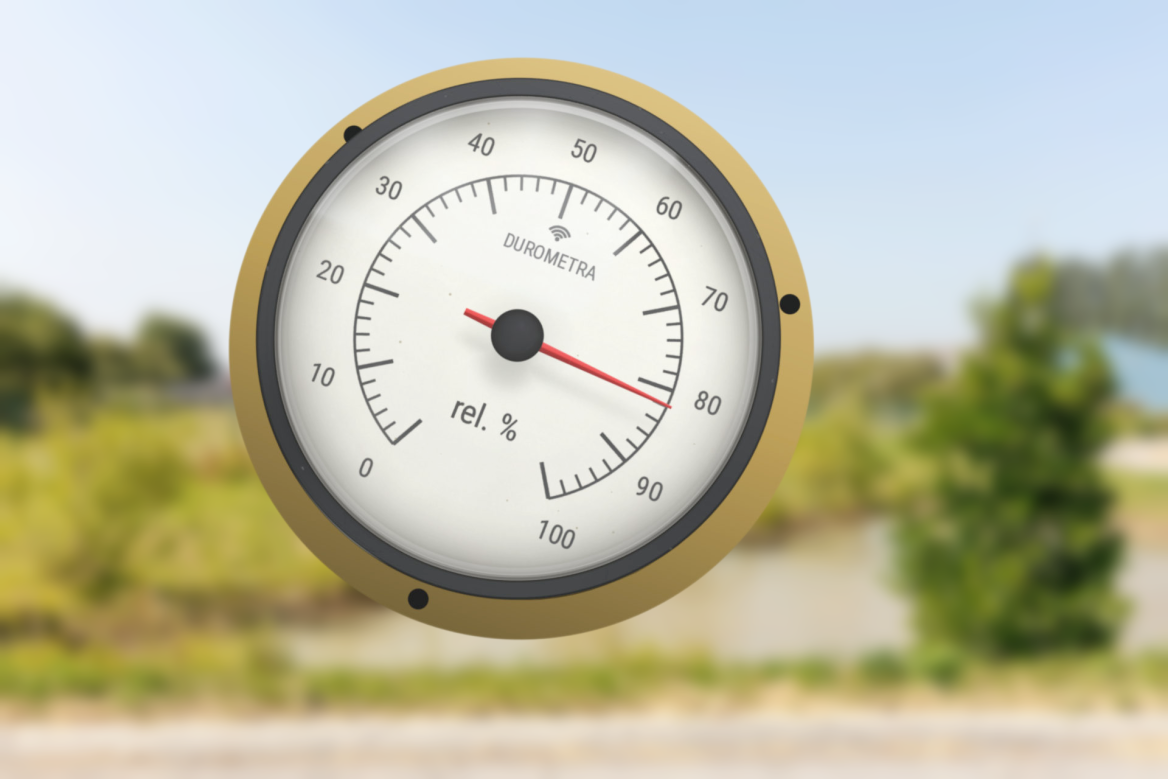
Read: {"value": 82, "unit": "%"}
